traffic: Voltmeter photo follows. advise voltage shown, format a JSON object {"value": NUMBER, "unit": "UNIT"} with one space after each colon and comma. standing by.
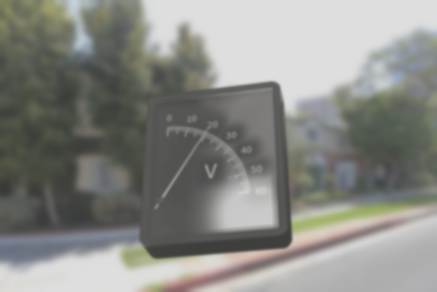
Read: {"value": 20, "unit": "V"}
